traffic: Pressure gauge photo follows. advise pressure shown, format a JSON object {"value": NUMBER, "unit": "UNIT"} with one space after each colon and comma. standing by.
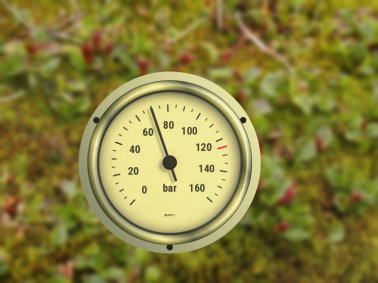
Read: {"value": 70, "unit": "bar"}
